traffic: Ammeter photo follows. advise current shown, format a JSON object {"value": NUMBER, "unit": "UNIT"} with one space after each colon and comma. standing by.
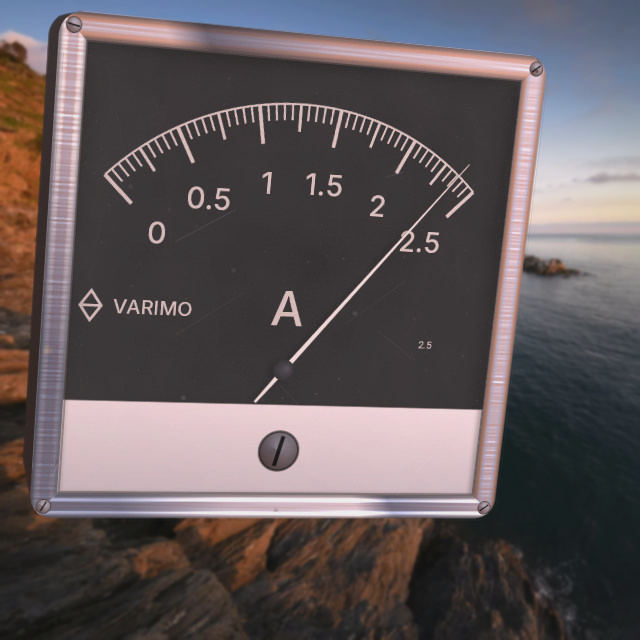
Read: {"value": 2.35, "unit": "A"}
